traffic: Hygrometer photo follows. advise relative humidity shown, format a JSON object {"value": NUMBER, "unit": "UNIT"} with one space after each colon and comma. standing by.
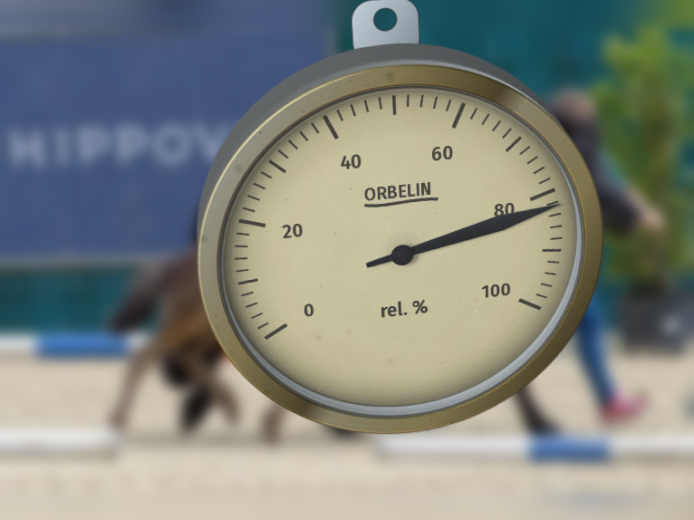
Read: {"value": 82, "unit": "%"}
